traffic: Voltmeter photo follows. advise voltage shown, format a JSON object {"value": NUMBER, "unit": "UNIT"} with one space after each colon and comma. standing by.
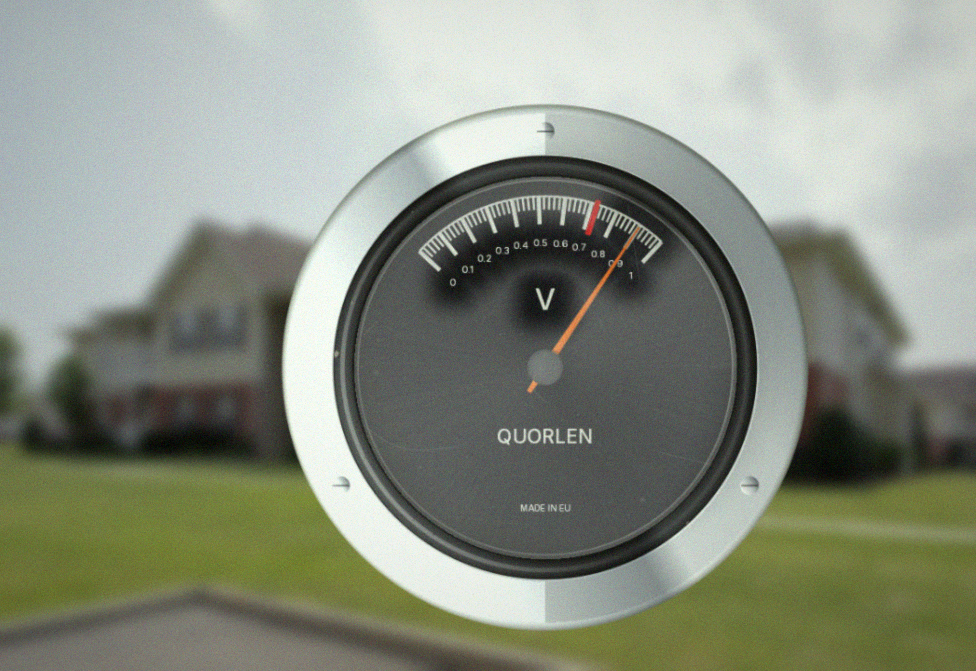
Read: {"value": 0.9, "unit": "V"}
